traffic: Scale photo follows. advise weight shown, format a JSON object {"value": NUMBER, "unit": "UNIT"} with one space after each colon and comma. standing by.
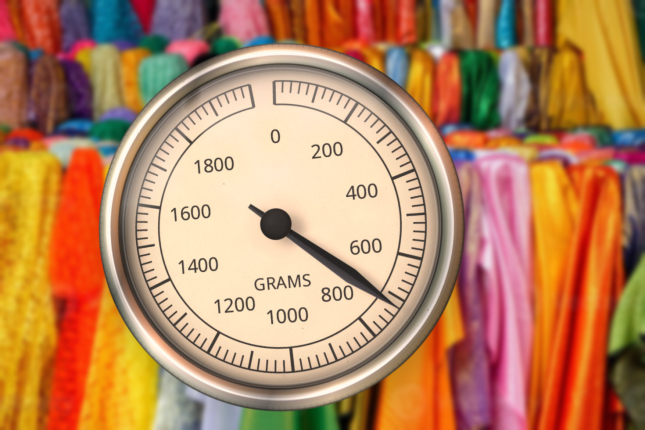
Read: {"value": 720, "unit": "g"}
